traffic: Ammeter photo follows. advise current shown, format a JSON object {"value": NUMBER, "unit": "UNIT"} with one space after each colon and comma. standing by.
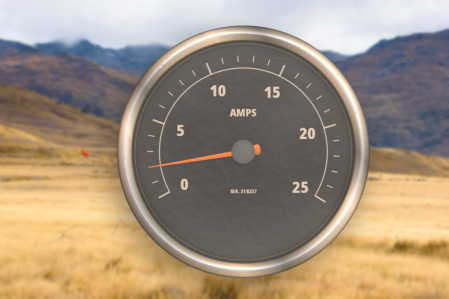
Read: {"value": 2, "unit": "A"}
